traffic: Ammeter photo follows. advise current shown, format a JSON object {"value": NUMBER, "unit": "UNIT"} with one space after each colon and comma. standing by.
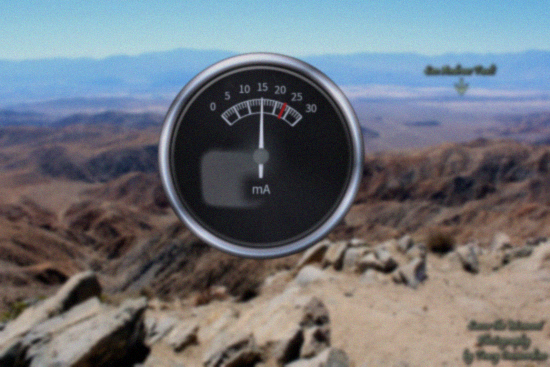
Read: {"value": 15, "unit": "mA"}
